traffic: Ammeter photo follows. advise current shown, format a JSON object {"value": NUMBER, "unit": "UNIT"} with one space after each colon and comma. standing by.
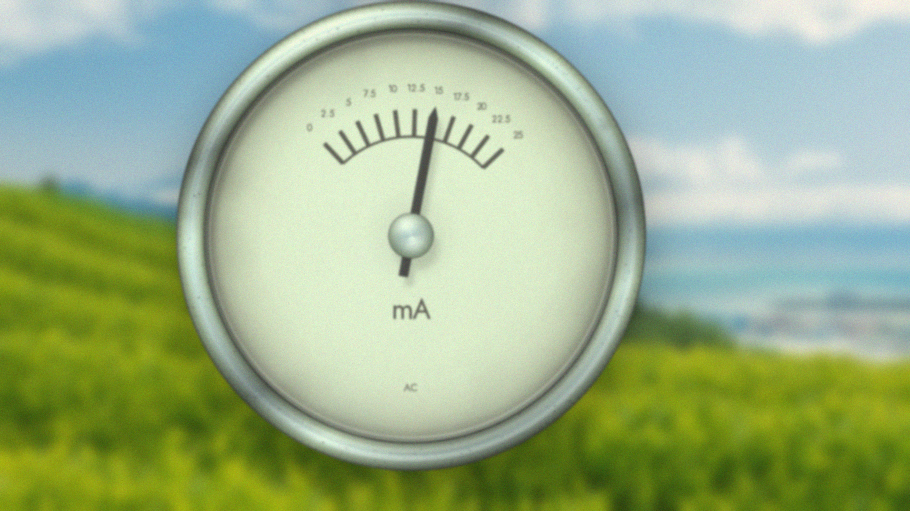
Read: {"value": 15, "unit": "mA"}
